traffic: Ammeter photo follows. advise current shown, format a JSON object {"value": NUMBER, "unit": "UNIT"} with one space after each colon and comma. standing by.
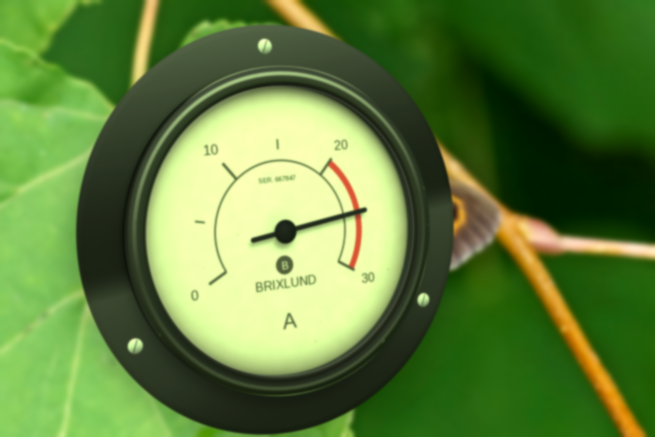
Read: {"value": 25, "unit": "A"}
